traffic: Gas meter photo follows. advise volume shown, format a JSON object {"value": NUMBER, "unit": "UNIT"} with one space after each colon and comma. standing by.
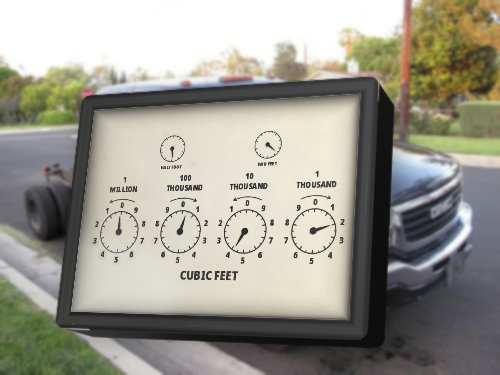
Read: {"value": 4200, "unit": "ft³"}
